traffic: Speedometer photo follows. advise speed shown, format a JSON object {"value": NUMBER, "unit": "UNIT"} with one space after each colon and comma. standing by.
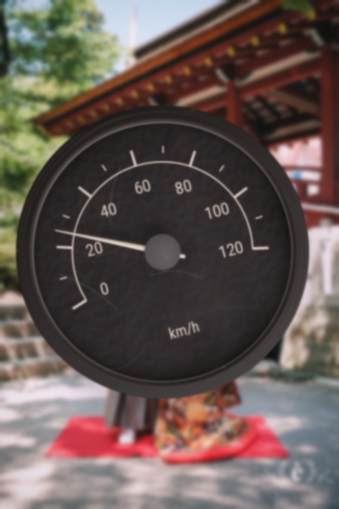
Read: {"value": 25, "unit": "km/h"}
